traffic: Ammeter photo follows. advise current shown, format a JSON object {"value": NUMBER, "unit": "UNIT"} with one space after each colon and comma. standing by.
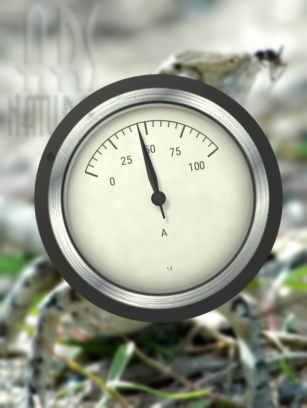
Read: {"value": 45, "unit": "A"}
